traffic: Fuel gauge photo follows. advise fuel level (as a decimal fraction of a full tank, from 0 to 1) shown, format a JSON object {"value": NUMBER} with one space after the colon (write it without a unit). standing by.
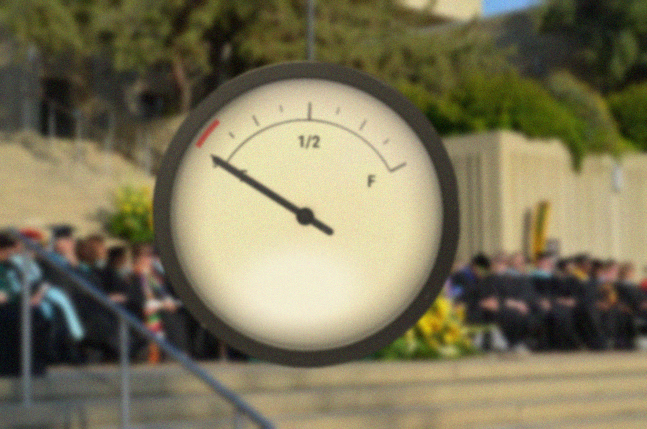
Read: {"value": 0}
